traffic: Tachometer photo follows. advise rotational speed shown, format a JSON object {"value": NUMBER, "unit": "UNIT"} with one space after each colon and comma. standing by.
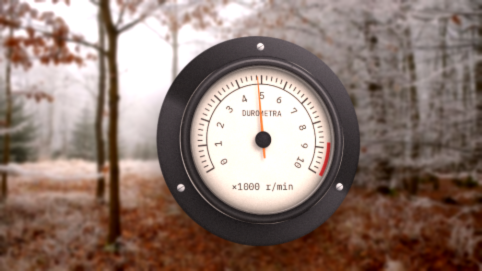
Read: {"value": 4800, "unit": "rpm"}
